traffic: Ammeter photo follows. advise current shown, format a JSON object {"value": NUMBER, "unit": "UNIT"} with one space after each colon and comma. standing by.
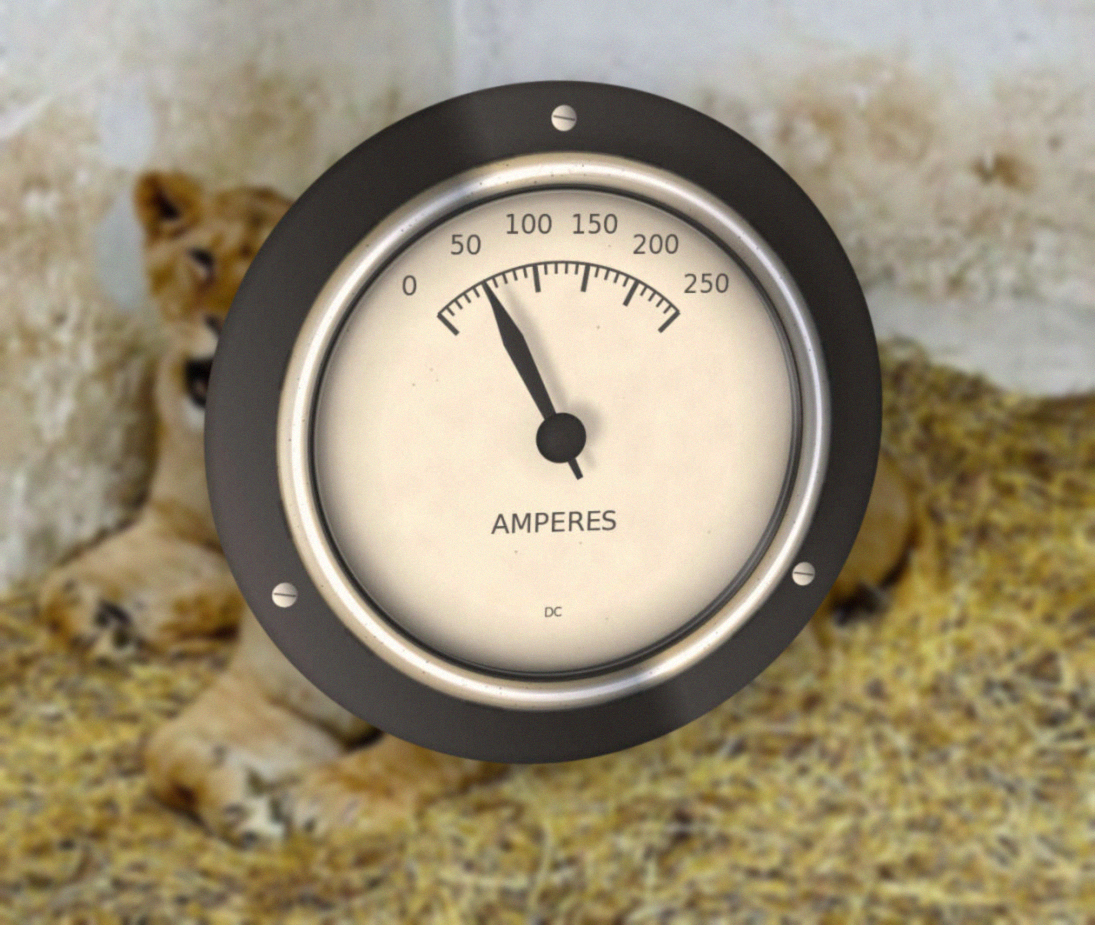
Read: {"value": 50, "unit": "A"}
